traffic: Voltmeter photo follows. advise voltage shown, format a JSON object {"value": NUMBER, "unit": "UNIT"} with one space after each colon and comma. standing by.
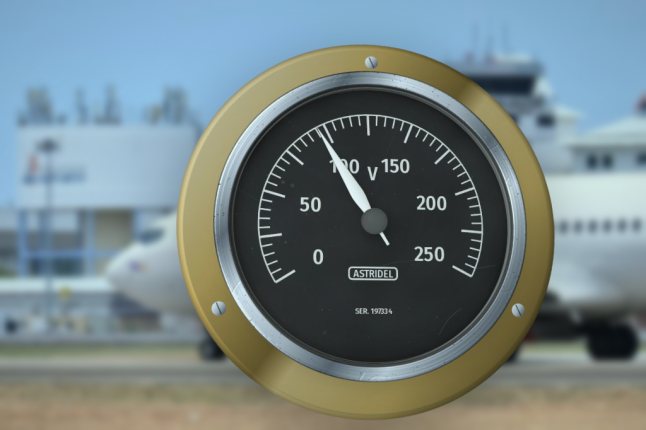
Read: {"value": 95, "unit": "V"}
